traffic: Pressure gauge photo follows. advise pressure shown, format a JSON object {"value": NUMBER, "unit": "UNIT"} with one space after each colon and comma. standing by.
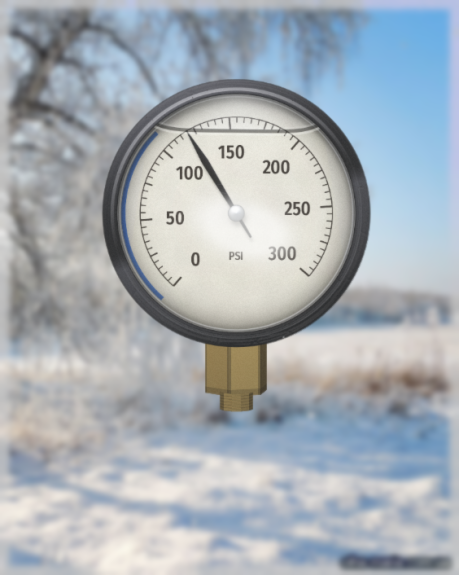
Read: {"value": 120, "unit": "psi"}
